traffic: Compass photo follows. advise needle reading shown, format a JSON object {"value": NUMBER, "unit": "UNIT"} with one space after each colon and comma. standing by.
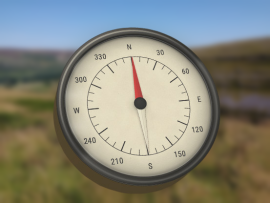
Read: {"value": 0, "unit": "°"}
